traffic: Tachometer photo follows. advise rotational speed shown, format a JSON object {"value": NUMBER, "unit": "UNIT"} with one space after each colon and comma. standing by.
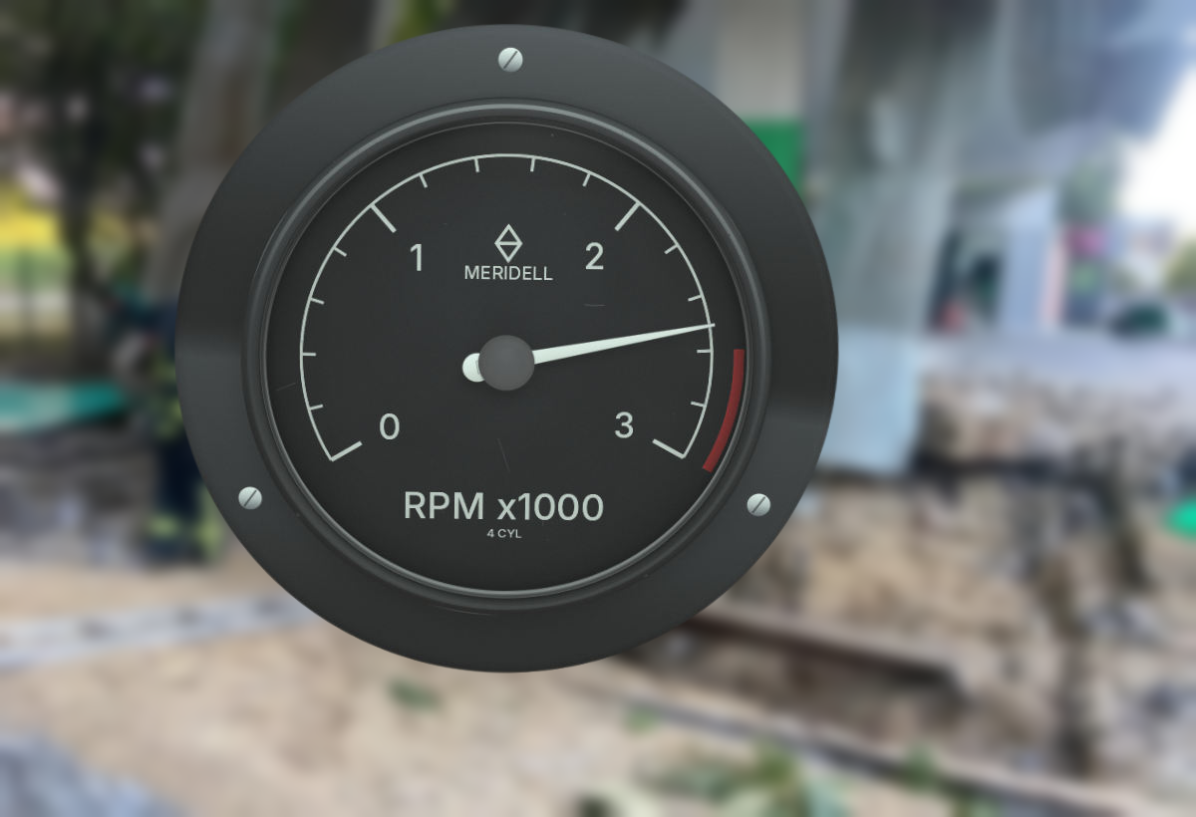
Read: {"value": 2500, "unit": "rpm"}
